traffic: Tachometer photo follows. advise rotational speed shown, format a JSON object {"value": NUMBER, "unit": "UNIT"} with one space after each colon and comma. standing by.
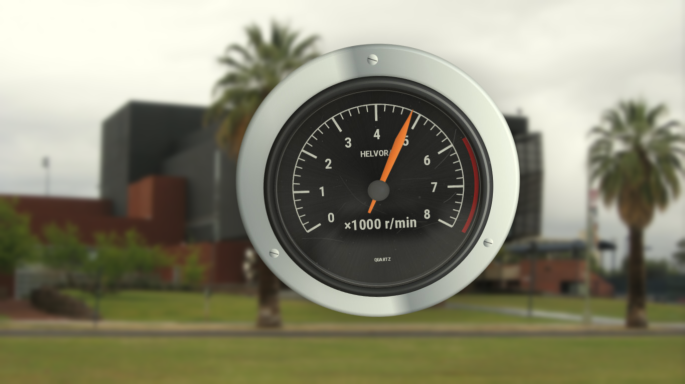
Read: {"value": 4800, "unit": "rpm"}
